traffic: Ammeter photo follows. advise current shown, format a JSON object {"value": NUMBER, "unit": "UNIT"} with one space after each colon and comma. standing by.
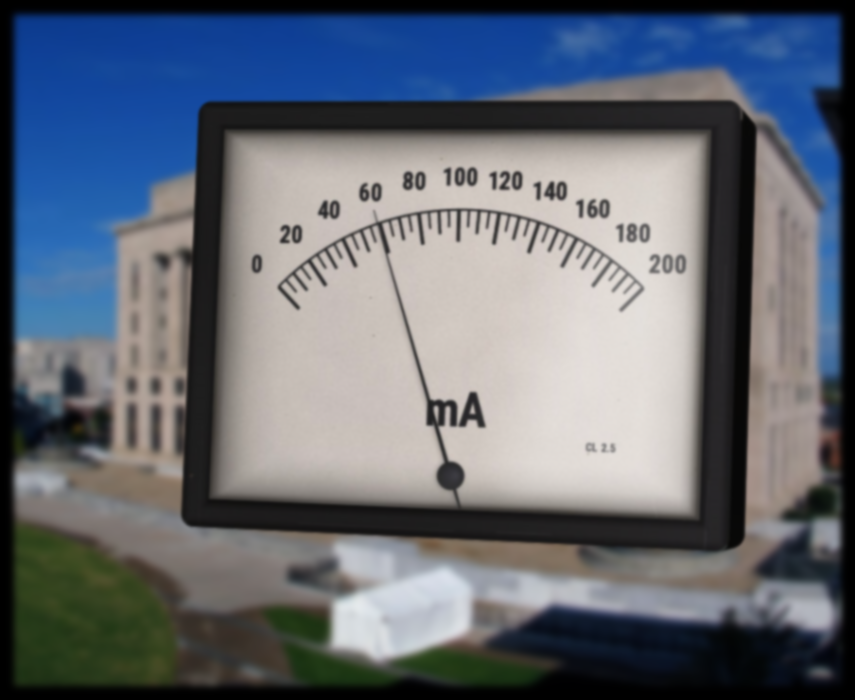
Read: {"value": 60, "unit": "mA"}
